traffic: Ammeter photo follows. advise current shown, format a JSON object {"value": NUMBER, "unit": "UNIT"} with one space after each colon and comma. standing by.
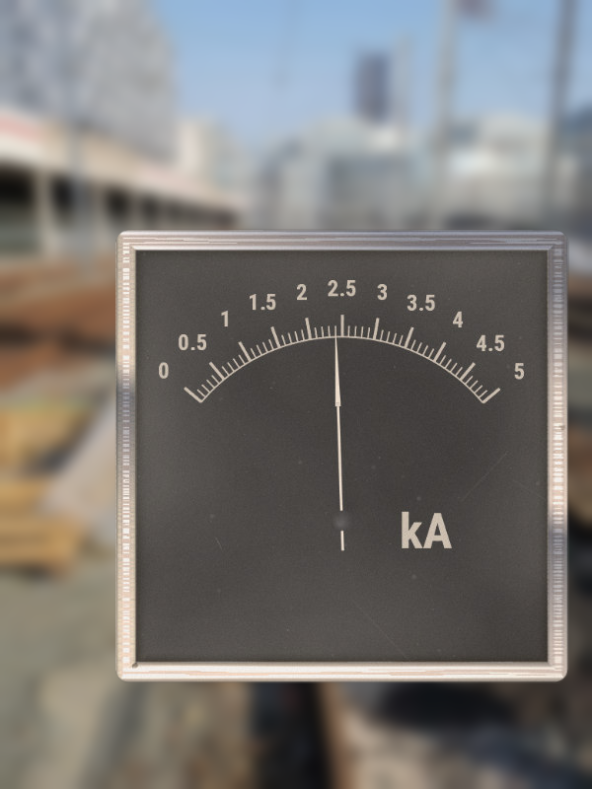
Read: {"value": 2.4, "unit": "kA"}
